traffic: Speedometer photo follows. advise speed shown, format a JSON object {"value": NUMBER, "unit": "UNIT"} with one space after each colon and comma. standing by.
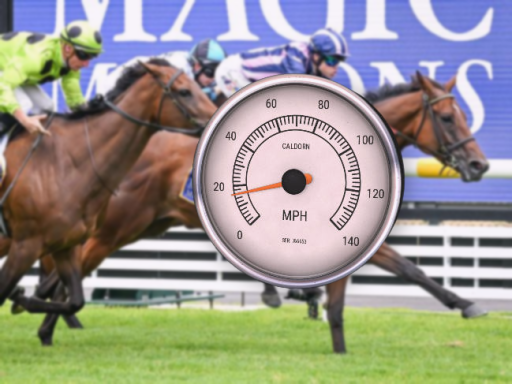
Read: {"value": 16, "unit": "mph"}
